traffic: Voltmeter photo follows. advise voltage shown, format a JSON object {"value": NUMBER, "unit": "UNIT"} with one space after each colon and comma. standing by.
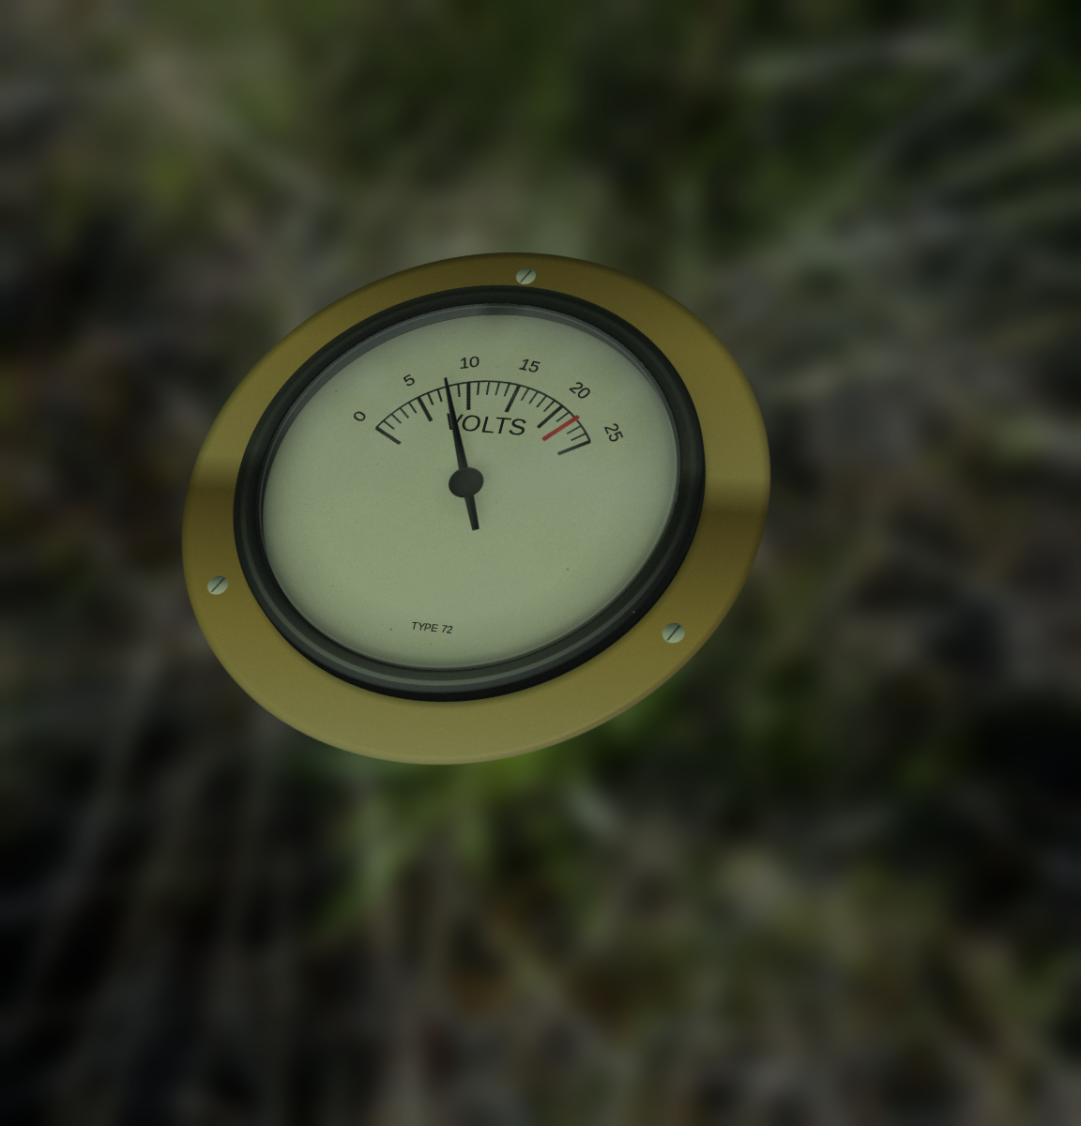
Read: {"value": 8, "unit": "V"}
